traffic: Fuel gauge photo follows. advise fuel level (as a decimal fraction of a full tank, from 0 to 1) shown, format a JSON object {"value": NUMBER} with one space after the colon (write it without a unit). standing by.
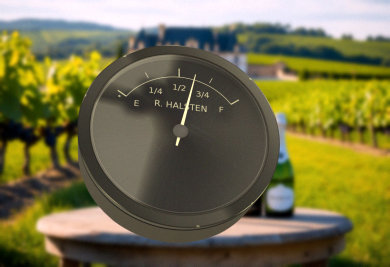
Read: {"value": 0.625}
